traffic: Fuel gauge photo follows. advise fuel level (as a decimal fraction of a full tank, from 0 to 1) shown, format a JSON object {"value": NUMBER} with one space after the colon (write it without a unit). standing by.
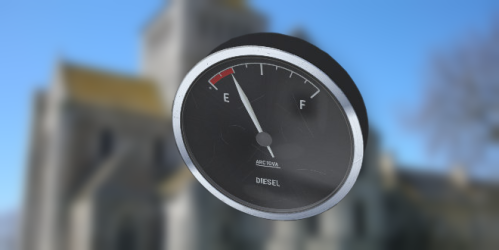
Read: {"value": 0.25}
